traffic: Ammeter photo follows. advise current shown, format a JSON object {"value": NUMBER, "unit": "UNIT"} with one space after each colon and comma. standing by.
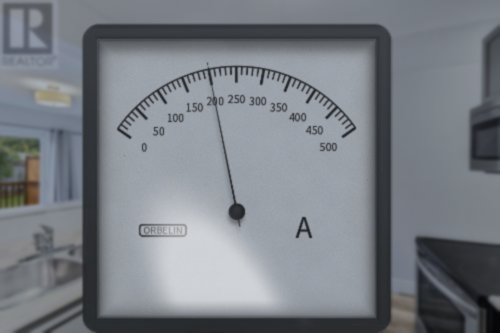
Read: {"value": 200, "unit": "A"}
